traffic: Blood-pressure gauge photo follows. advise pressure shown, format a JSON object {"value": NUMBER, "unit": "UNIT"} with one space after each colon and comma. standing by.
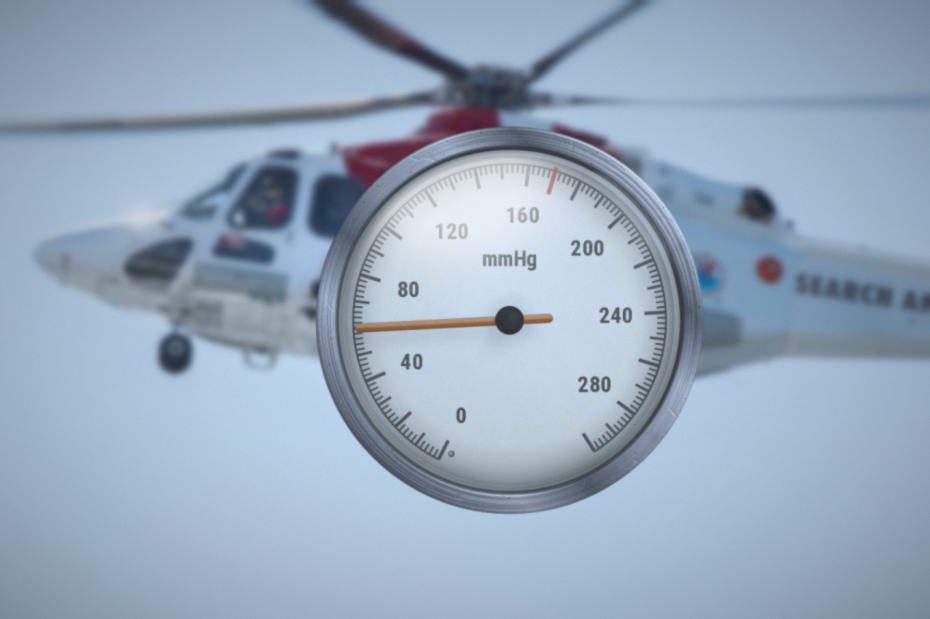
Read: {"value": 60, "unit": "mmHg"}
